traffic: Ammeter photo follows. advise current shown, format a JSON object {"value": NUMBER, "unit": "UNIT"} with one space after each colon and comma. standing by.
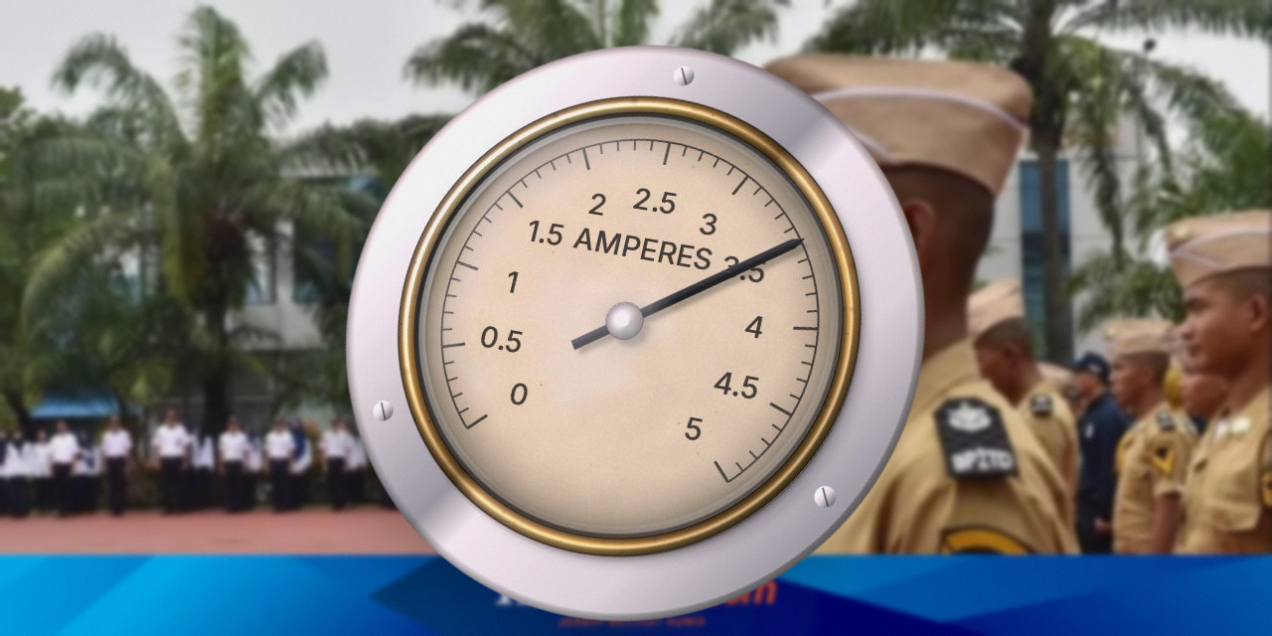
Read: {"value": 3.5, "unit": "A"}
